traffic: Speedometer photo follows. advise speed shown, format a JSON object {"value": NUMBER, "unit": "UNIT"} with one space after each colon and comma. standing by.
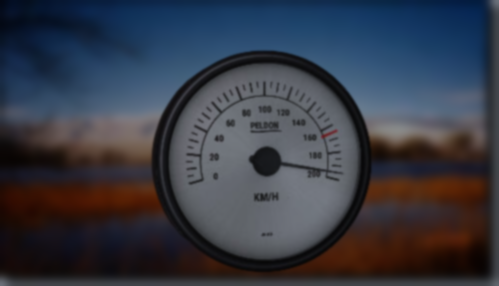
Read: {"value": 195, "unit": "km/h"}
